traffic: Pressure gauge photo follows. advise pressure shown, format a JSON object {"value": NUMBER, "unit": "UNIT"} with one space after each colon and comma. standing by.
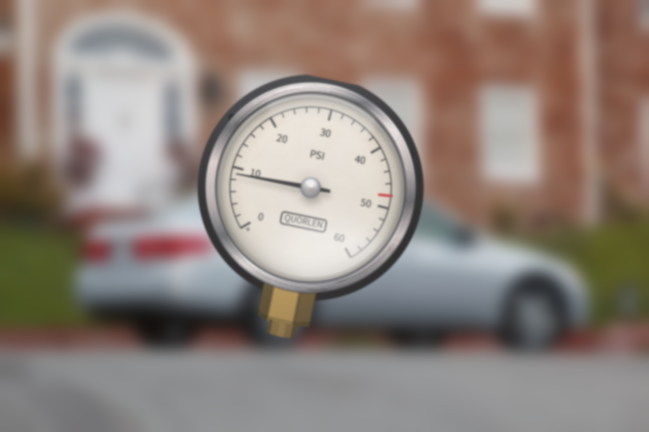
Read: {"value": 9, "unit": "psi"}
